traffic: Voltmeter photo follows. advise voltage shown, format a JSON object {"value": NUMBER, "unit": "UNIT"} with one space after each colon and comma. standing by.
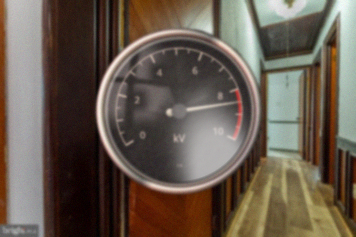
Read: {"value": 8.5, "unit": "kV"}
